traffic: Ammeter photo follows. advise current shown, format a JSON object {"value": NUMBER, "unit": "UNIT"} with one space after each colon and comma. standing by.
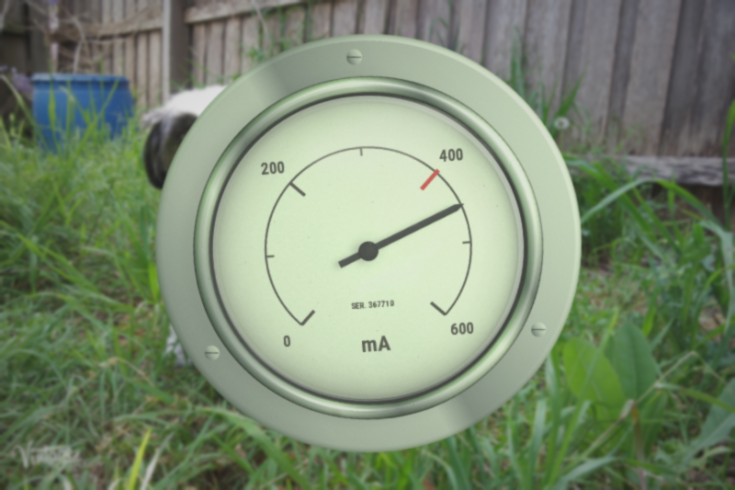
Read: {"value": 450, "unit": "mA"}
